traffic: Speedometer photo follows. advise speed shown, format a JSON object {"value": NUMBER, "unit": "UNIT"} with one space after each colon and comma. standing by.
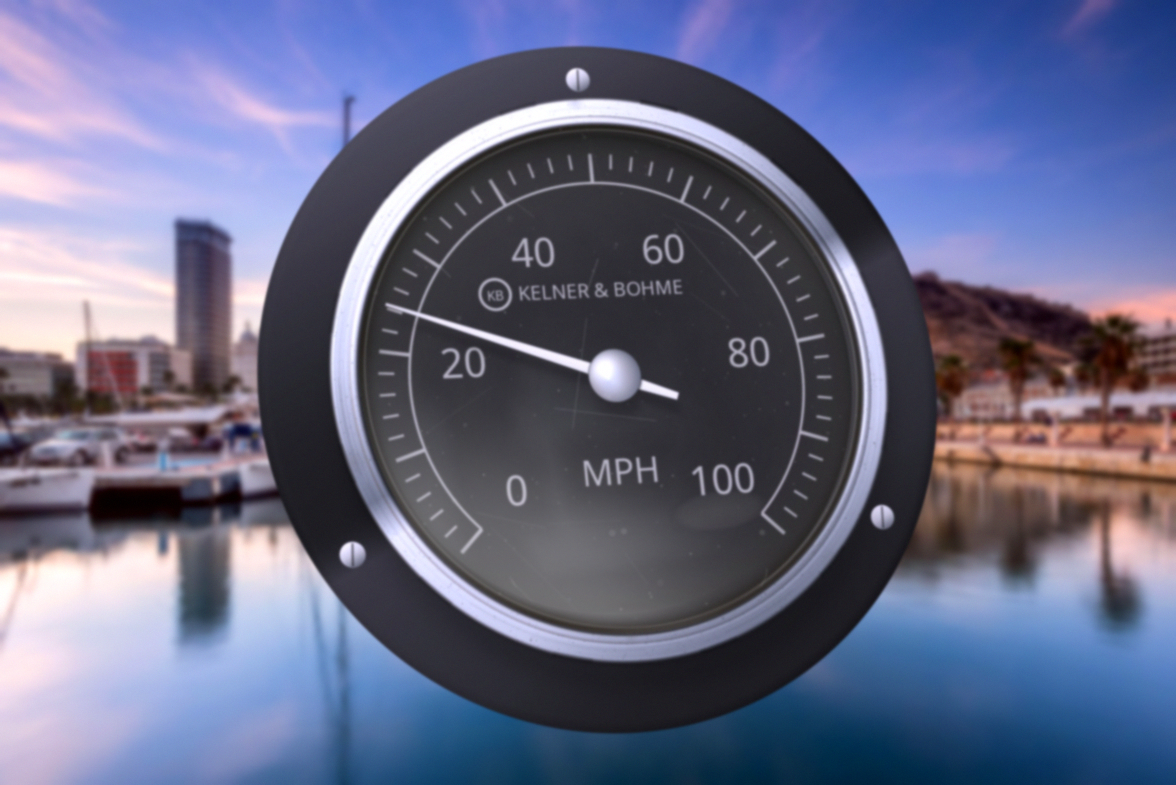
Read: {"value": 24, "unit": "mph"}
